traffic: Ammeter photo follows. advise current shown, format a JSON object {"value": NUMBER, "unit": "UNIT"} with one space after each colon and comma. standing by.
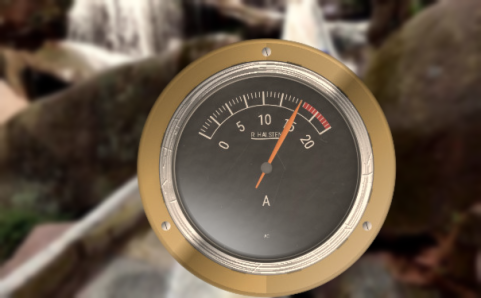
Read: {"value": 15, "unit": "A"}
